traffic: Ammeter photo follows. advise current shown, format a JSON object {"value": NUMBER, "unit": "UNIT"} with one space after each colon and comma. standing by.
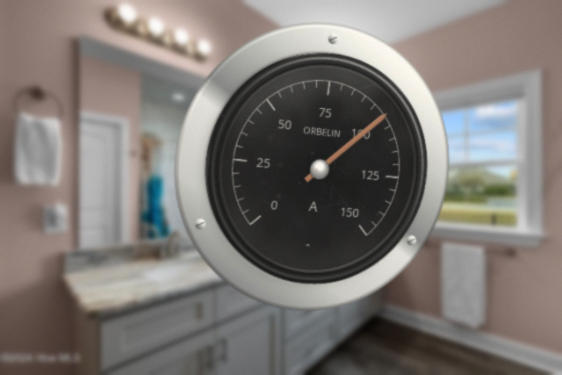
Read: {"value": 100, "unit": "A"}
